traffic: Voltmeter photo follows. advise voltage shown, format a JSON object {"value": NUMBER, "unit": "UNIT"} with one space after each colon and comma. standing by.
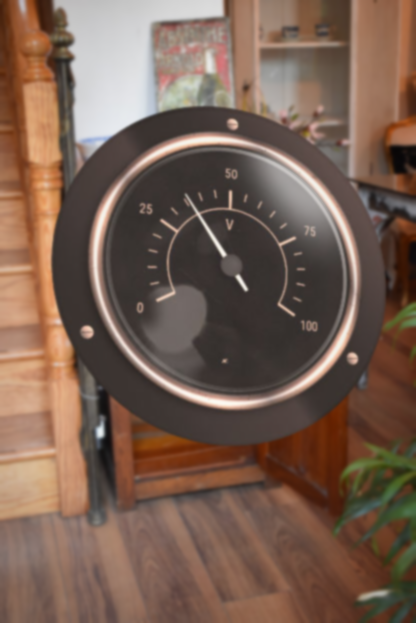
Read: {"value": 35, "unit": "V"}
